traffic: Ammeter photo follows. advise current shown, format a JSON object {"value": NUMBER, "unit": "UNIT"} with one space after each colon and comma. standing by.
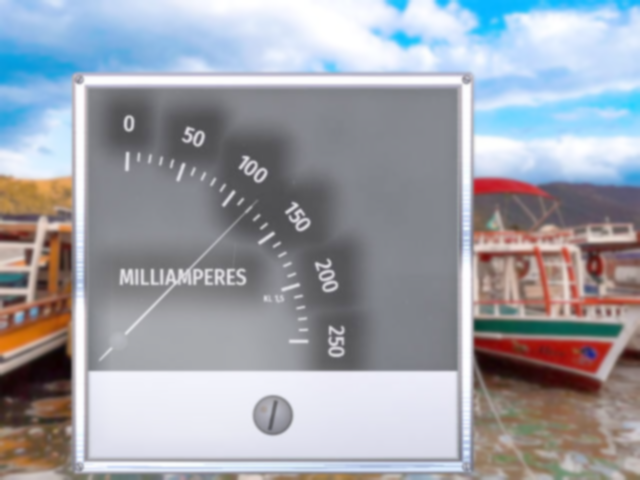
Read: {"value": 120, "unit": "mA"}
